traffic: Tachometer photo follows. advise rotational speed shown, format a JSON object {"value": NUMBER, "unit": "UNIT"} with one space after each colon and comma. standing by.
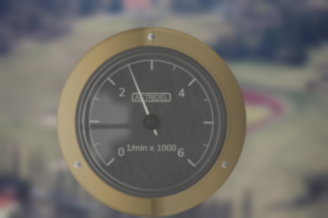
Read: {"value": 2500, "unit": "rpm"}
